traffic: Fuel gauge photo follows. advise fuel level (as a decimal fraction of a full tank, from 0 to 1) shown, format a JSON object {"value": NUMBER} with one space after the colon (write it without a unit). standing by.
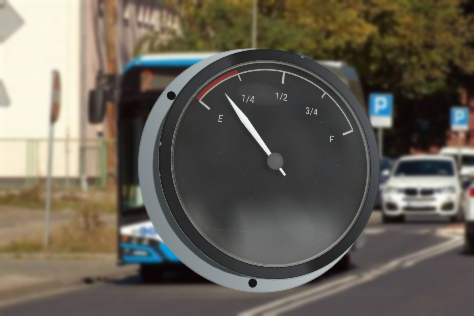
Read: {"value": 0.125}
